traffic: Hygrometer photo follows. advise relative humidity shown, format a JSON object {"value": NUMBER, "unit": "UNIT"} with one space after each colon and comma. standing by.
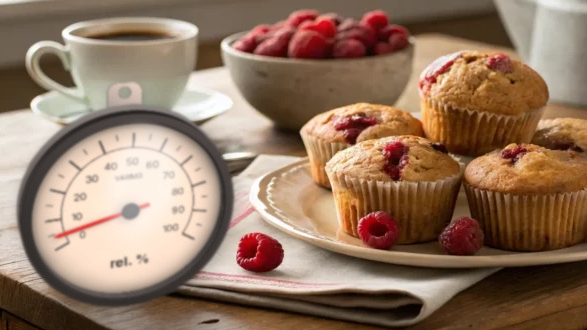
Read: {"value": 5, "unit": "%"}
